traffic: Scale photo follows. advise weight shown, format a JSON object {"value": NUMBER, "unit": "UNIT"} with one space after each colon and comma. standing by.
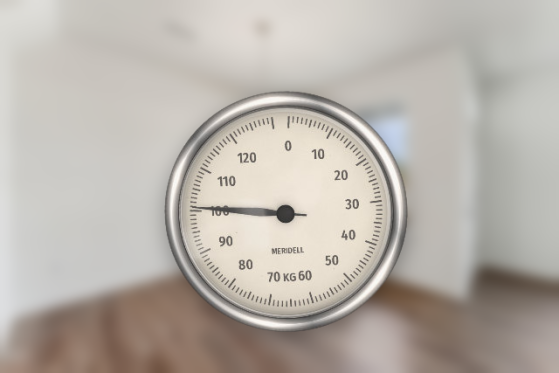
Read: {"value": 101, "unit": "kg"}
